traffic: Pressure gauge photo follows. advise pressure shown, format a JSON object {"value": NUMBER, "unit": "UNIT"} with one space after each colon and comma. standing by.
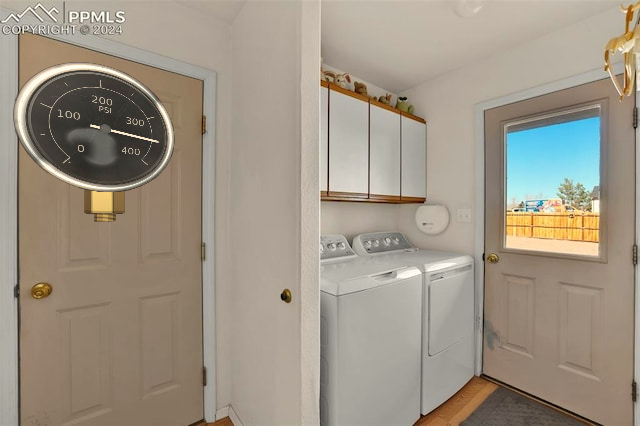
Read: {"value": 350, "unit": "psi"}
